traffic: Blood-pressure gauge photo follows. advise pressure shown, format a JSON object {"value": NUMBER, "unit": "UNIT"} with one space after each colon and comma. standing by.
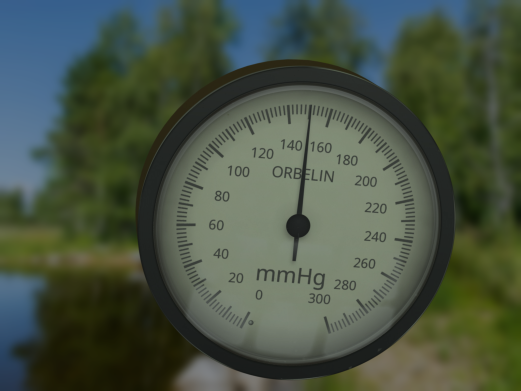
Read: {"value": 150, "unit": "mmHg"}
